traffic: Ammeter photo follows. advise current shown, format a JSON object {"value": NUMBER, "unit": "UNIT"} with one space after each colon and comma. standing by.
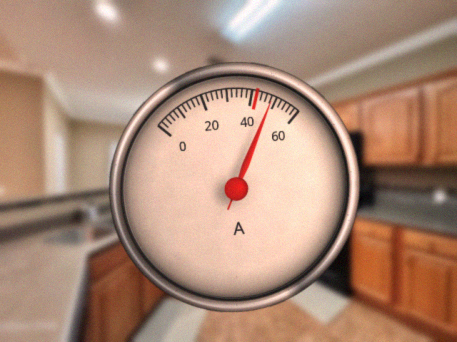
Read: {"value": 48, "unit": "A"}
